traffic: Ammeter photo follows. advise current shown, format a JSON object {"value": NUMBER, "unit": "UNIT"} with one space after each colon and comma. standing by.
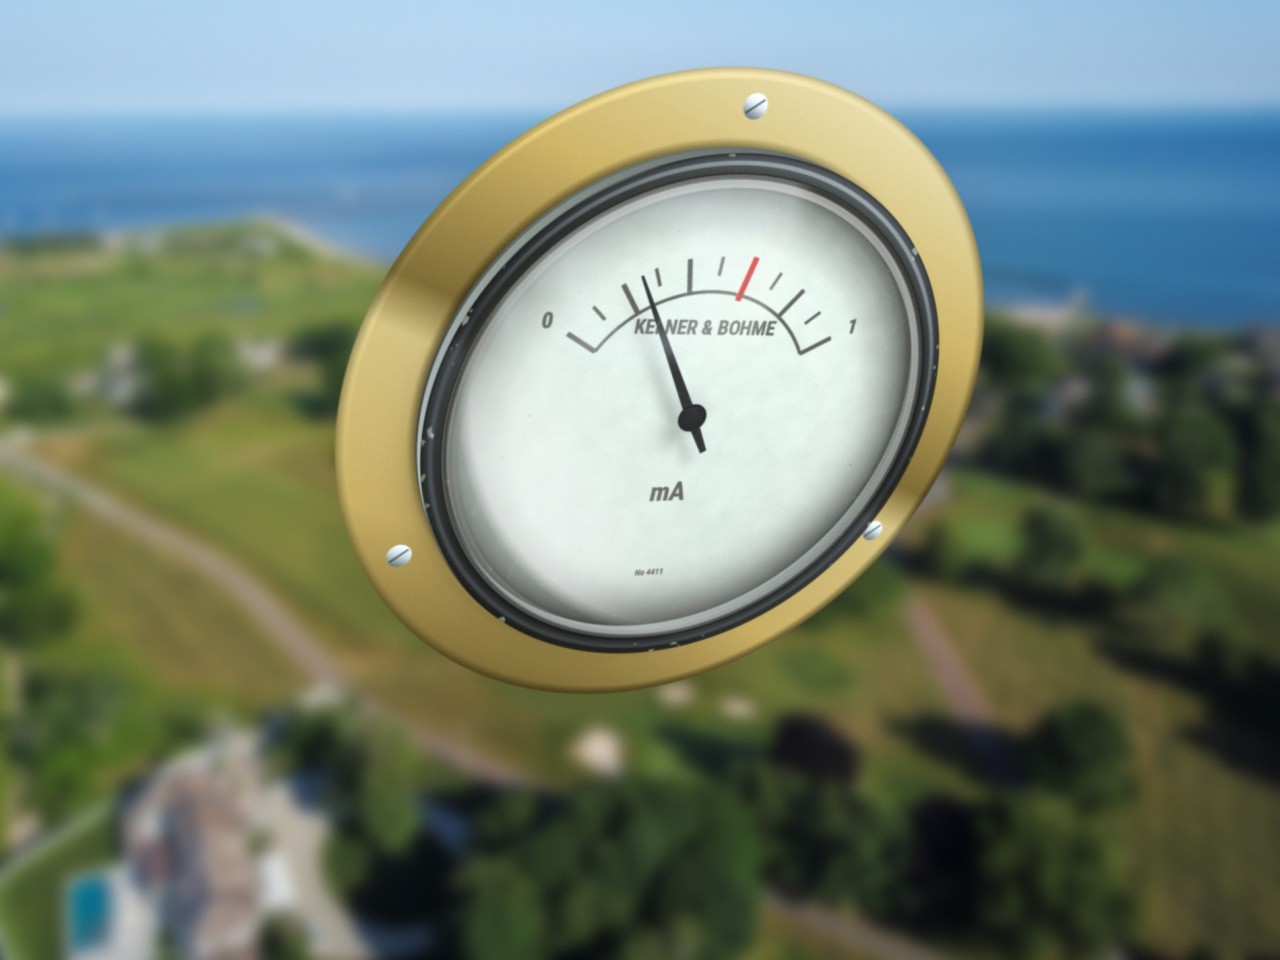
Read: {"value": 0.25, "unit": "mA"}
